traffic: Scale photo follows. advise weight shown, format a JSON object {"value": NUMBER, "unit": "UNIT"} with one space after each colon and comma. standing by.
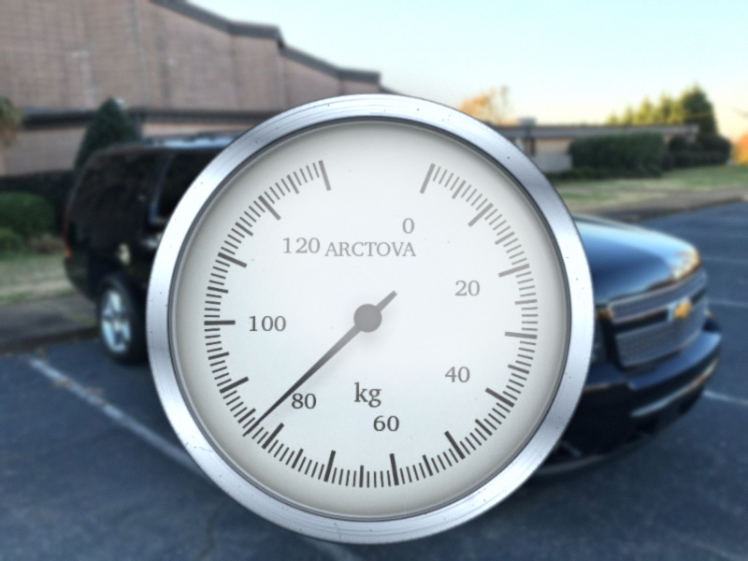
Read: {"value": 83, "unit": "kg"}
